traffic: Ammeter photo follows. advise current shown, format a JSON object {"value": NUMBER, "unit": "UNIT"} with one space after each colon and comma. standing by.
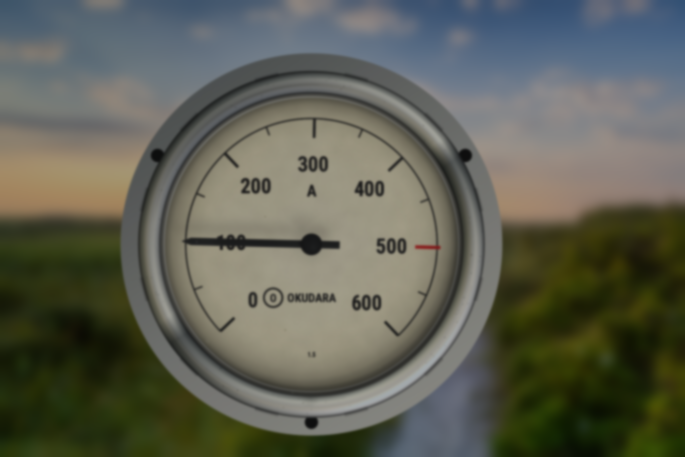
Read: {"value": 100, "unit": "A"}
